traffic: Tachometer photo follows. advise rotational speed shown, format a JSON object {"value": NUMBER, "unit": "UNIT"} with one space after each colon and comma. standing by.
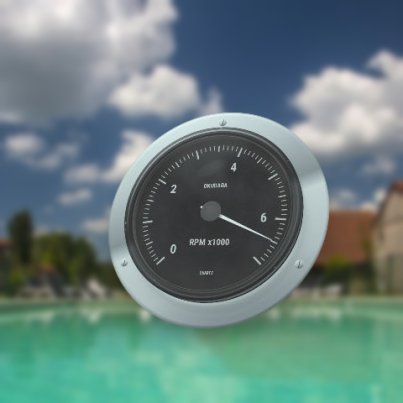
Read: {"value": 6500, "unit": "rpm"}
